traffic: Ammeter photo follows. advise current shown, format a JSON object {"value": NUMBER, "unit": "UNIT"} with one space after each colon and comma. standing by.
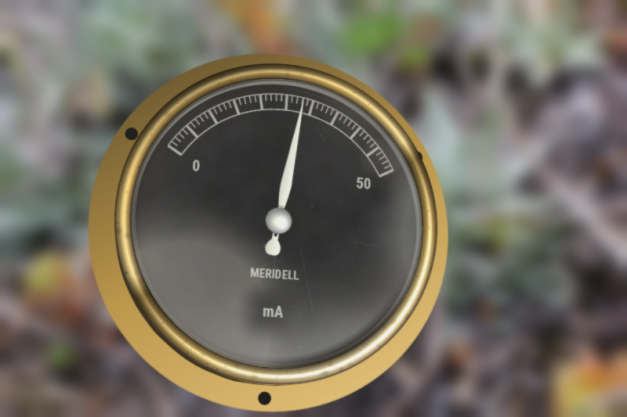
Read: {"value": 28, "unit": "mA"}
